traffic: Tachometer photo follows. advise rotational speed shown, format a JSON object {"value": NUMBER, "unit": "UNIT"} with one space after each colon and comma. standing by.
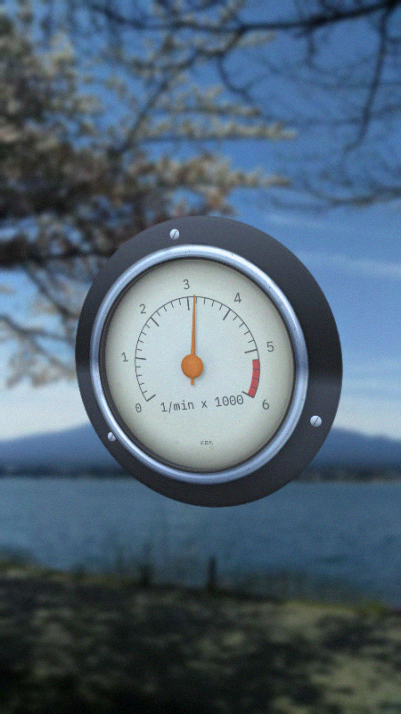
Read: {"value": 3200, "unit": "rpm"}
